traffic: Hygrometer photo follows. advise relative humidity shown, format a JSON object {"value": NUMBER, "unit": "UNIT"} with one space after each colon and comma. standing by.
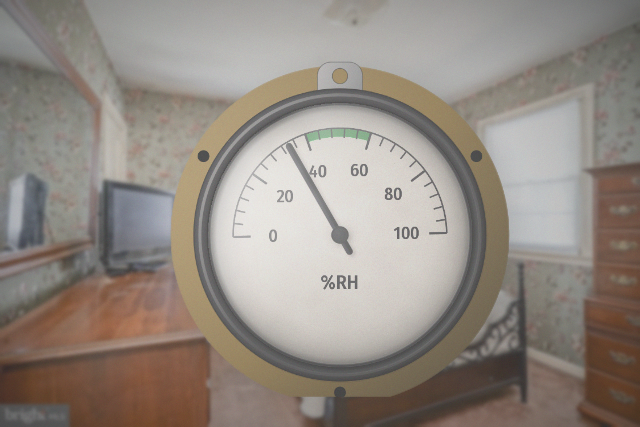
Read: {"value": 34, "unit": "%"}
